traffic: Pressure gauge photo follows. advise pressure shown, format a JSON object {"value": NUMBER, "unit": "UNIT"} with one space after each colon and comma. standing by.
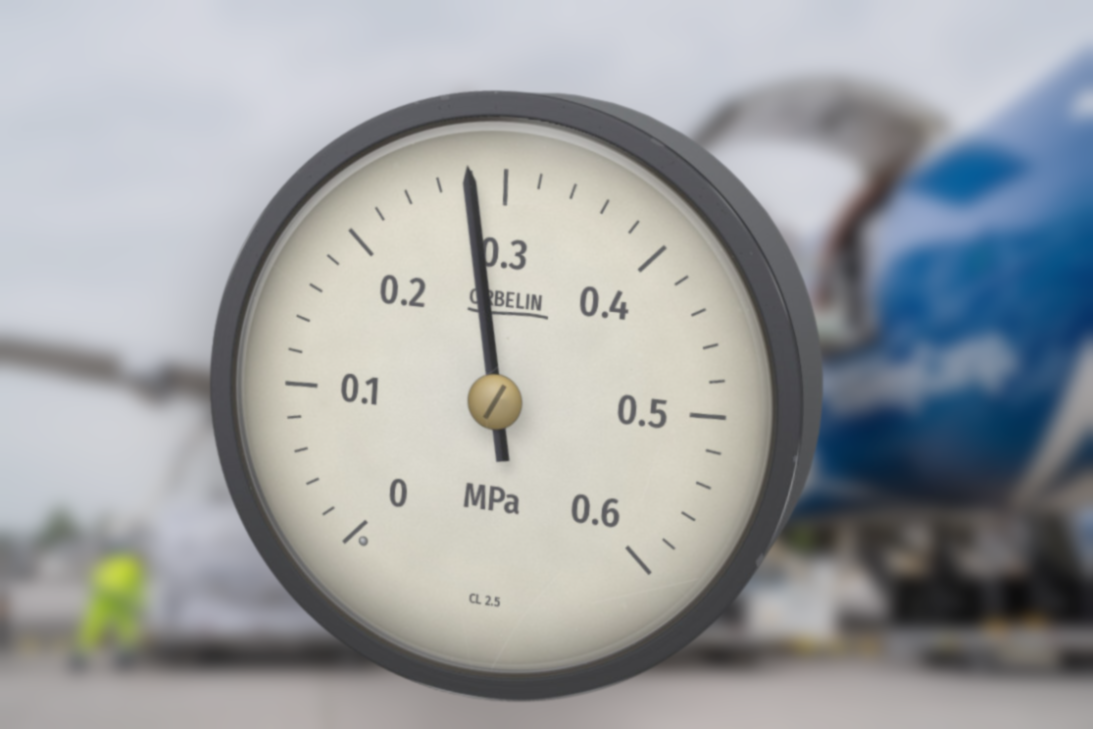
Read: {"value": 0.28, "unit": "MPa"}
